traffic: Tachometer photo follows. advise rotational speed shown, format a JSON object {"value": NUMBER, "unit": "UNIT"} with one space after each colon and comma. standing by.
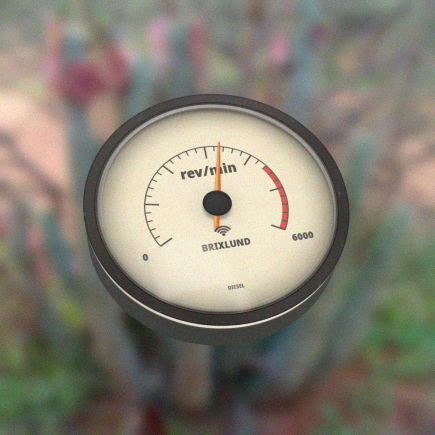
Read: {"value": 3300, "unit": "rpm"}
